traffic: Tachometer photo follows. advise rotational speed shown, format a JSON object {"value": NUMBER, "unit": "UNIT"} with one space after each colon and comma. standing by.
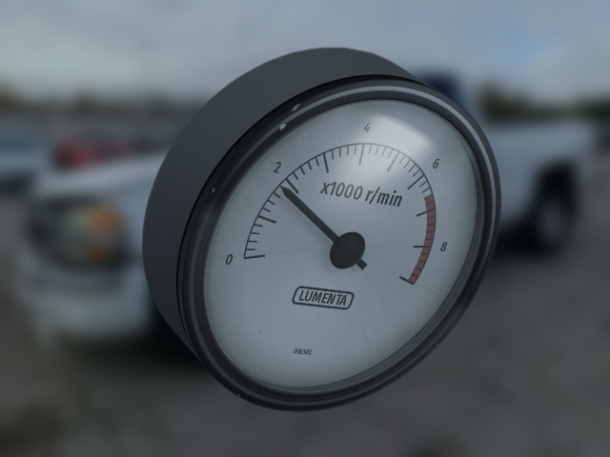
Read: {"value": 1800, "unit": "rpm"}
